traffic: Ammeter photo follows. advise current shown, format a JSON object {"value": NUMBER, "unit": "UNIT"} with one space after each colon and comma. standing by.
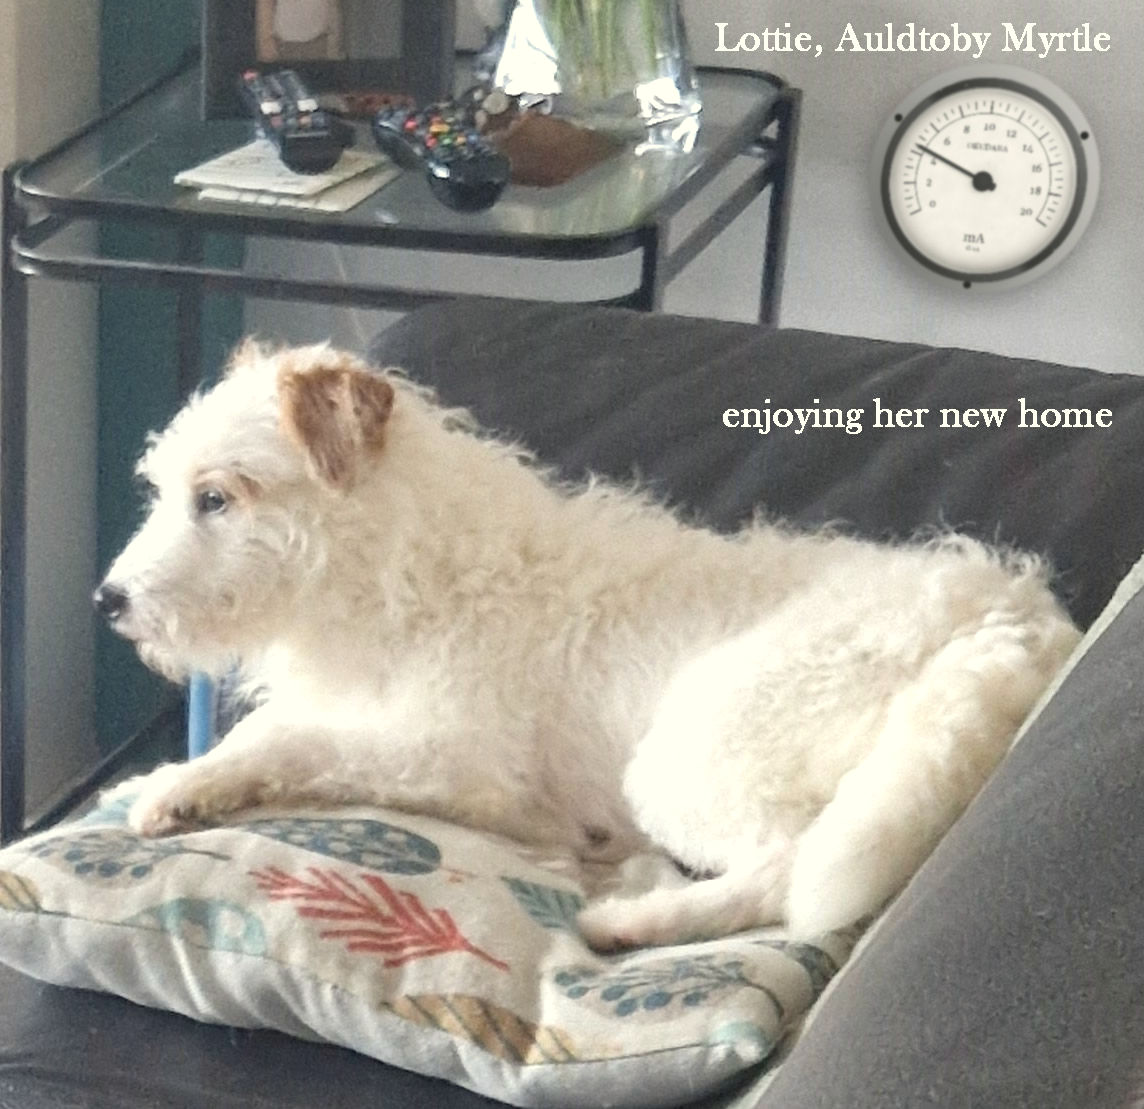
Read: {"value": 4.5, "unit": "mA"}
